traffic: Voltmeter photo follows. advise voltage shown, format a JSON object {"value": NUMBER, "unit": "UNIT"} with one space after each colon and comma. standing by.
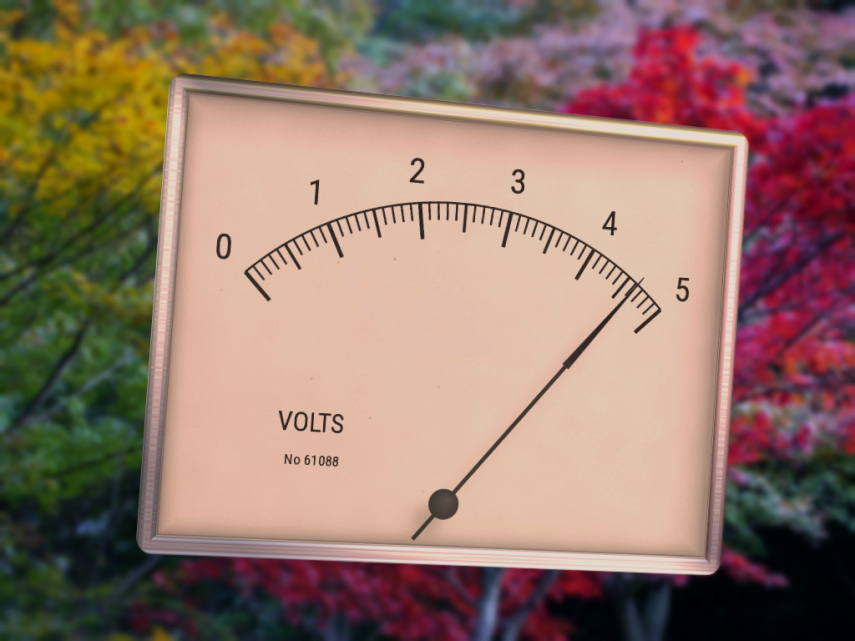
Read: {"value": 4.6, "unit": "V"}
